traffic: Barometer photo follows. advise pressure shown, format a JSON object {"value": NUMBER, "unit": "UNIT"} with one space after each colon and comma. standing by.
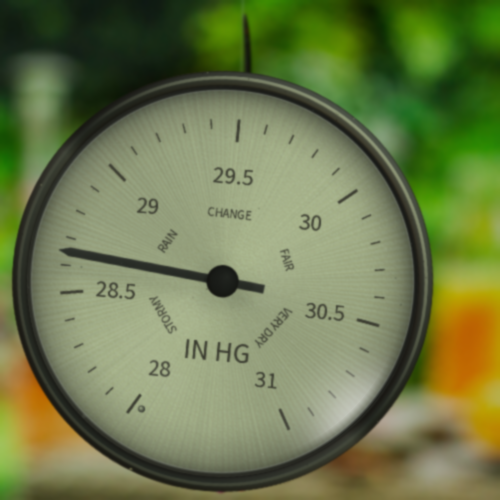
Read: {"value": 28.65, "unit": "inHg"}
